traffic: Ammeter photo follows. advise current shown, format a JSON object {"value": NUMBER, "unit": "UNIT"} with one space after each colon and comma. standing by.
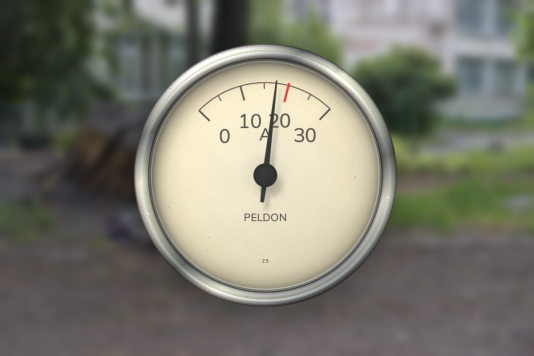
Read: {"value": 17.5, "unit": "A"}
